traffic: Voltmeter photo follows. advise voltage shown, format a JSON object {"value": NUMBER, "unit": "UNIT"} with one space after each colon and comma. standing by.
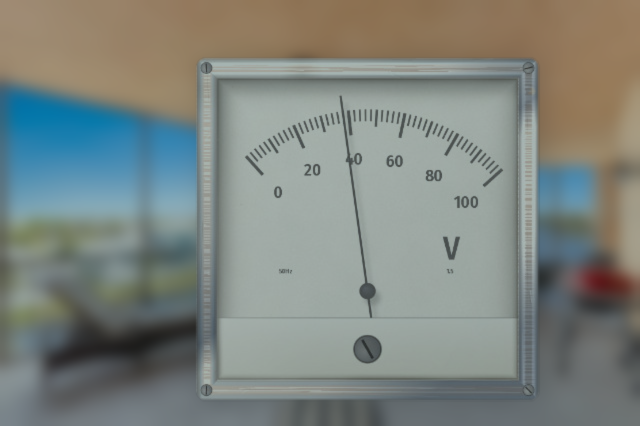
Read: {"value": 38, "unit": "V"}
